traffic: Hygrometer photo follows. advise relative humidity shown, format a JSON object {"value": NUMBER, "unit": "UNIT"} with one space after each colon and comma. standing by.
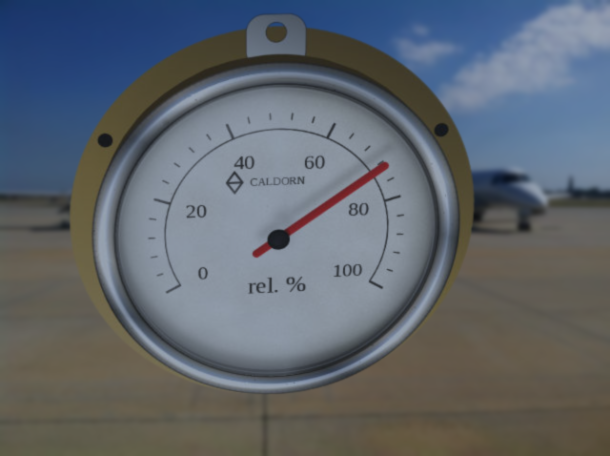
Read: {"value": 72, "unit": "%"}
